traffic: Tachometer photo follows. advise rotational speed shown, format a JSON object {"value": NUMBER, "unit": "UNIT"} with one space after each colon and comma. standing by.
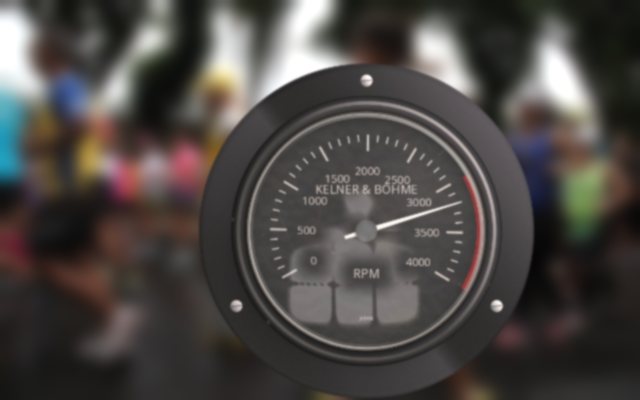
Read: {"value": 3200, "unit": "rpm"}
